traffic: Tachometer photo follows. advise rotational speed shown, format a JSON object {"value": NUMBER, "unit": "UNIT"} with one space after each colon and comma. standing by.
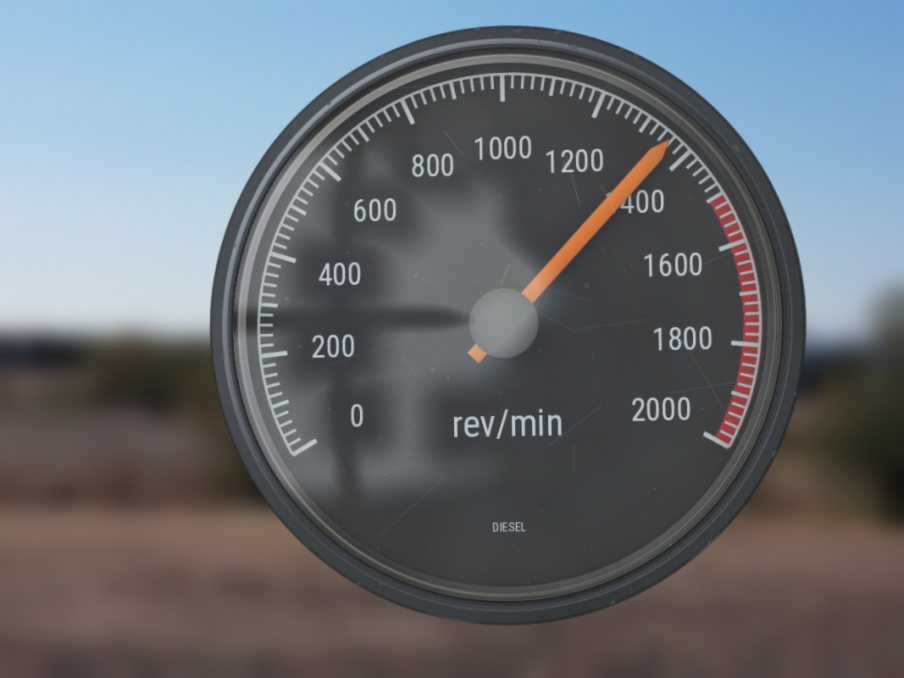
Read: {"value": 1360, "unit": "rpm"}
